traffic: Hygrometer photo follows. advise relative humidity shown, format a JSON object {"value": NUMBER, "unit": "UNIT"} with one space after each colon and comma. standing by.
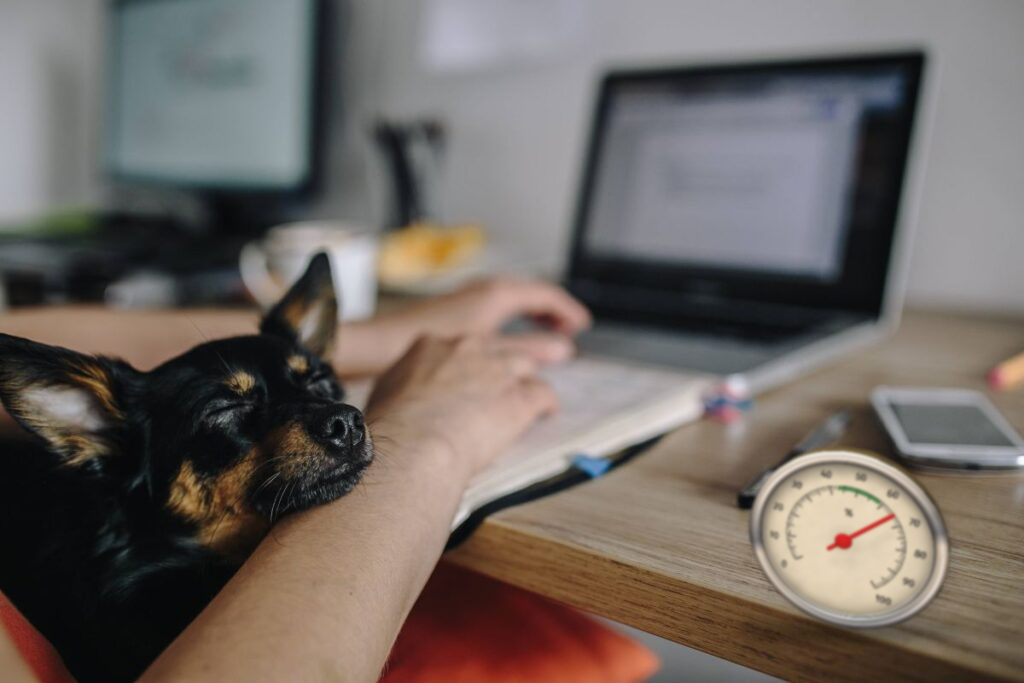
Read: {"value": 65, "unit": "%"}
